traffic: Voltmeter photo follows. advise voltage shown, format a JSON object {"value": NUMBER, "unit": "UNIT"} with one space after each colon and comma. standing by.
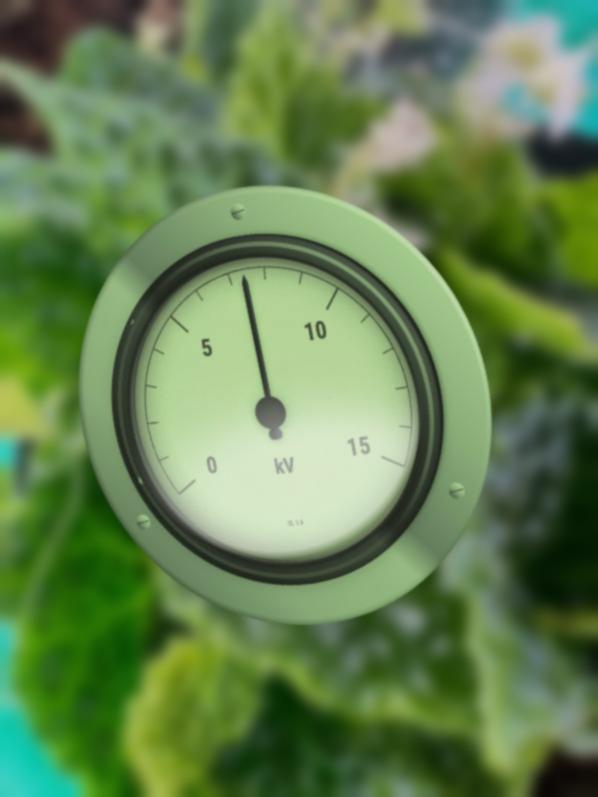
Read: {"value": 7.5, "unit": "kV"}
